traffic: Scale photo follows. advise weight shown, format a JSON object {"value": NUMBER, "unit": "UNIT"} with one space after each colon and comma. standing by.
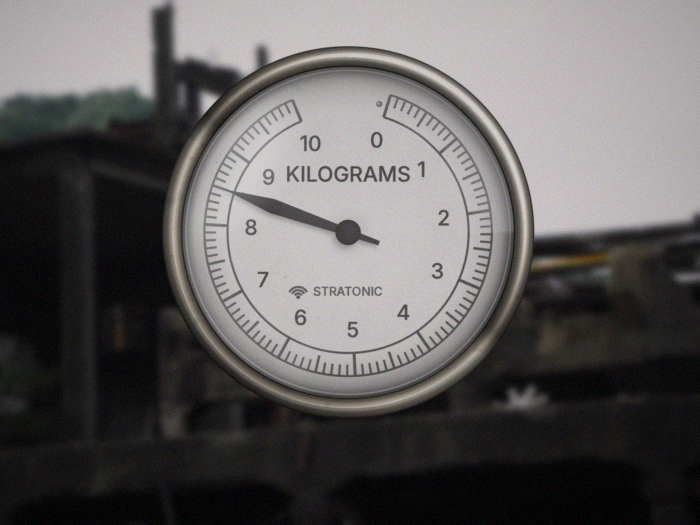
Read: {"value": 8.5, "unit": "kg"}
